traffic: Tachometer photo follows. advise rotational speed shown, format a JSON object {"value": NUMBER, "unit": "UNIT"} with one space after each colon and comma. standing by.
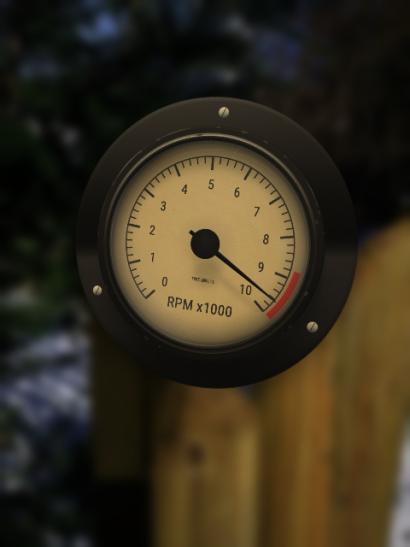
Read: {"value": 9600, "unit": "rpm"}
